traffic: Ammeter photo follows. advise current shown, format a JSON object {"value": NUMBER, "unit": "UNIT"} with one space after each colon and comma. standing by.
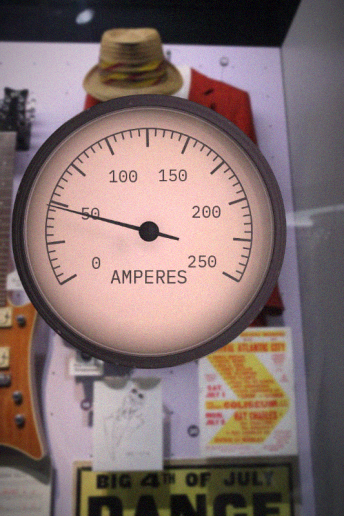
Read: {"value": 47.5, "unit": "A"}
